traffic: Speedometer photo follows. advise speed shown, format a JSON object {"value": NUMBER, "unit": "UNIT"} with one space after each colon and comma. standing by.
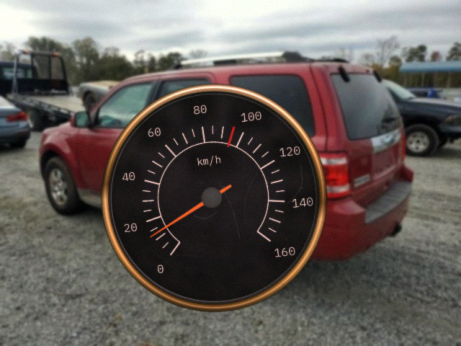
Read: {"value": 12.5, "unit": "km/h"}
